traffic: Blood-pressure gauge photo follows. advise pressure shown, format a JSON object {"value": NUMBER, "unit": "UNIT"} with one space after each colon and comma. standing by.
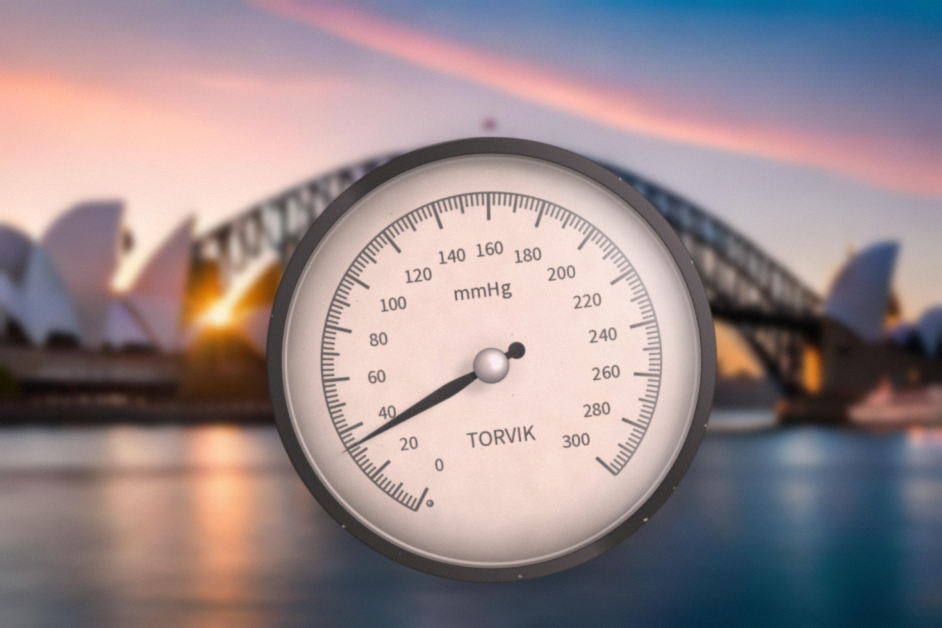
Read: {"value": 34, "unit": "mmHg"}
